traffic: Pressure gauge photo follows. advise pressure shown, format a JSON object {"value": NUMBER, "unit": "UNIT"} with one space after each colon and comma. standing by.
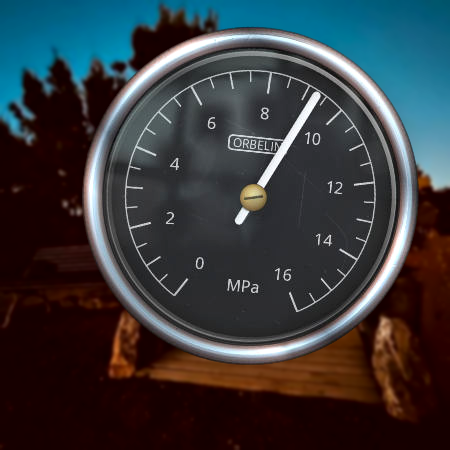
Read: {"value": 9.25, "unit": "MPa"}
